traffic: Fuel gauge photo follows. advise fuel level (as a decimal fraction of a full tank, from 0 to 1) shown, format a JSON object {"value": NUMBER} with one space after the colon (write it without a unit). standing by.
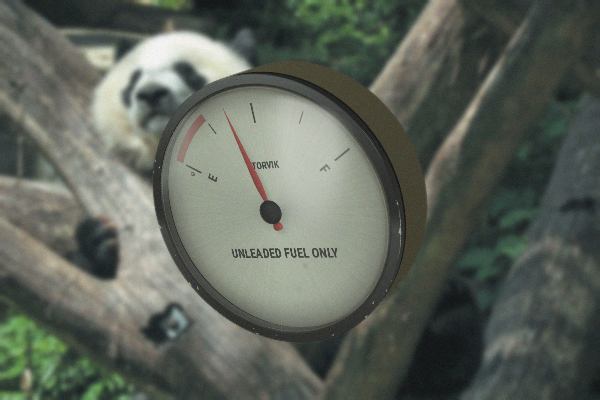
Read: {"value": 0.375}
